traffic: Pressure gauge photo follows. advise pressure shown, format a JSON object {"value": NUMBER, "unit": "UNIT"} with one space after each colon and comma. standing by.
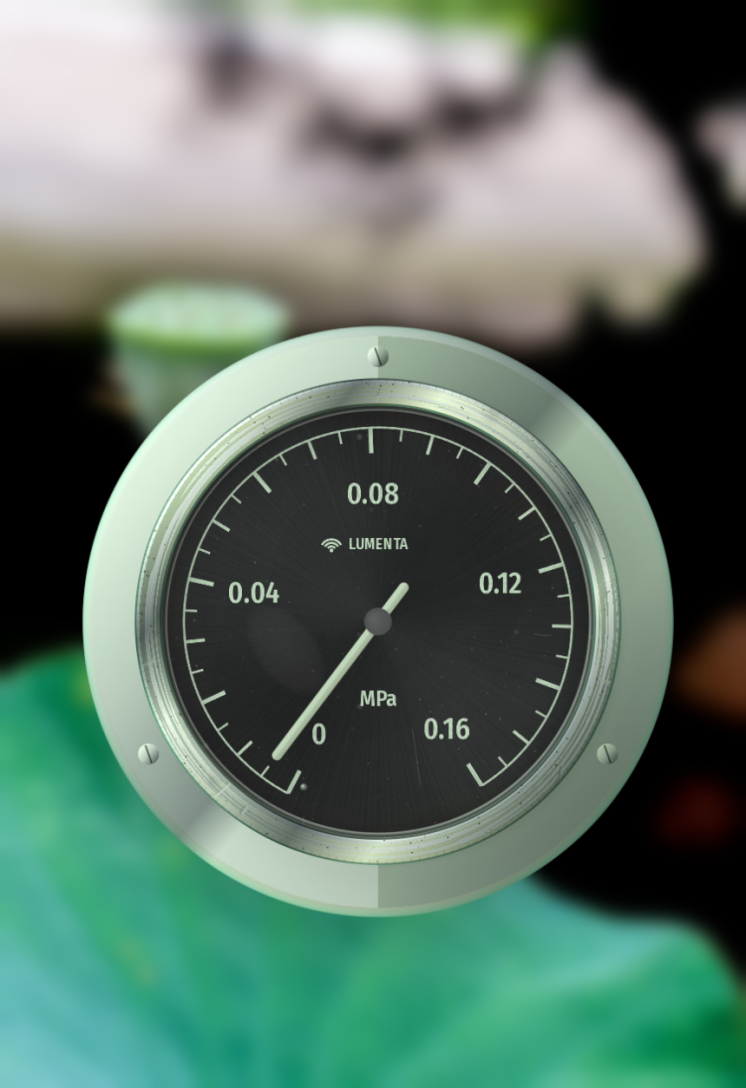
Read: {"value": 0.005, "unit": "MPa"}
